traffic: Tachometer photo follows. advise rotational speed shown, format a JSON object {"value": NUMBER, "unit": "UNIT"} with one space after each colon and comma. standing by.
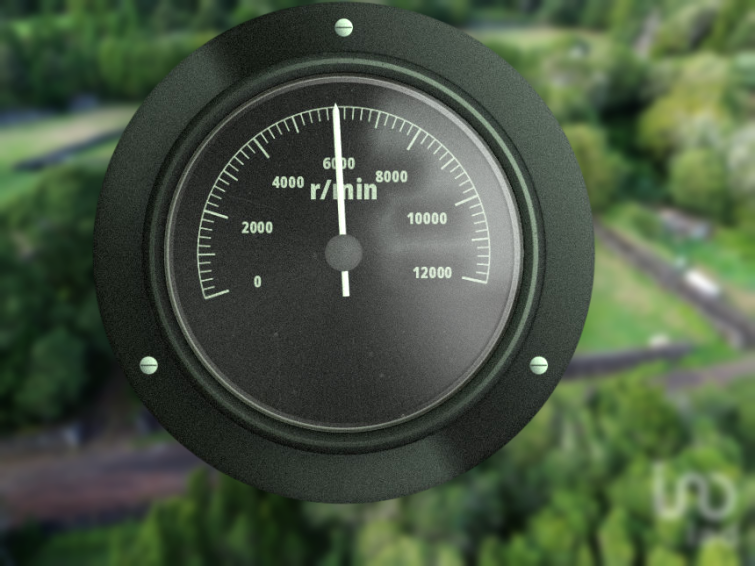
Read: {"value": 6000, "unit": "rpm"}
